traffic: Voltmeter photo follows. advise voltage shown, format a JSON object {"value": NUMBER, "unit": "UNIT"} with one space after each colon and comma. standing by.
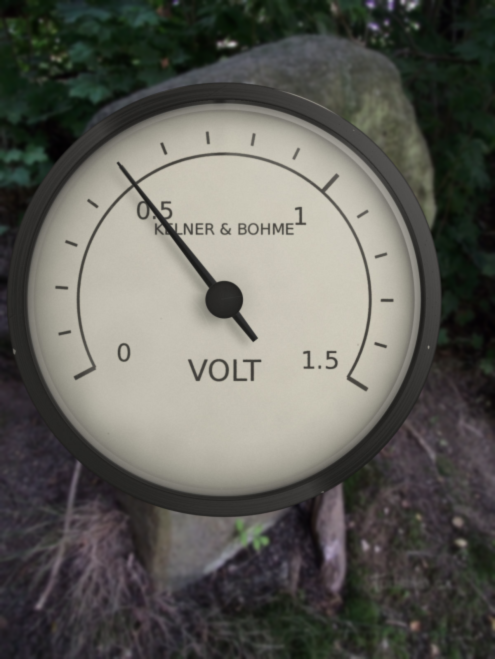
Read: {"value": 0.5, "unit": "V"}
